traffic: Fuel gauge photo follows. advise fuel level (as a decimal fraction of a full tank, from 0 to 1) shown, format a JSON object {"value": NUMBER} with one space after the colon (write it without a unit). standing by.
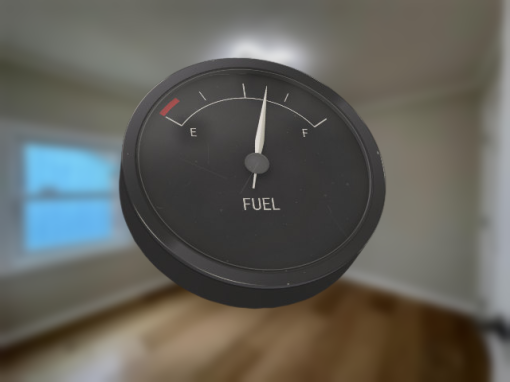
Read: {"value": 0.625}
